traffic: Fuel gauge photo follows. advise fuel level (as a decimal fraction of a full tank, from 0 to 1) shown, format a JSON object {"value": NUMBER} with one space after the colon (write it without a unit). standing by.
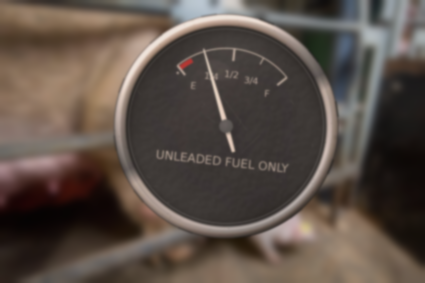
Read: {"value": 0.25}
